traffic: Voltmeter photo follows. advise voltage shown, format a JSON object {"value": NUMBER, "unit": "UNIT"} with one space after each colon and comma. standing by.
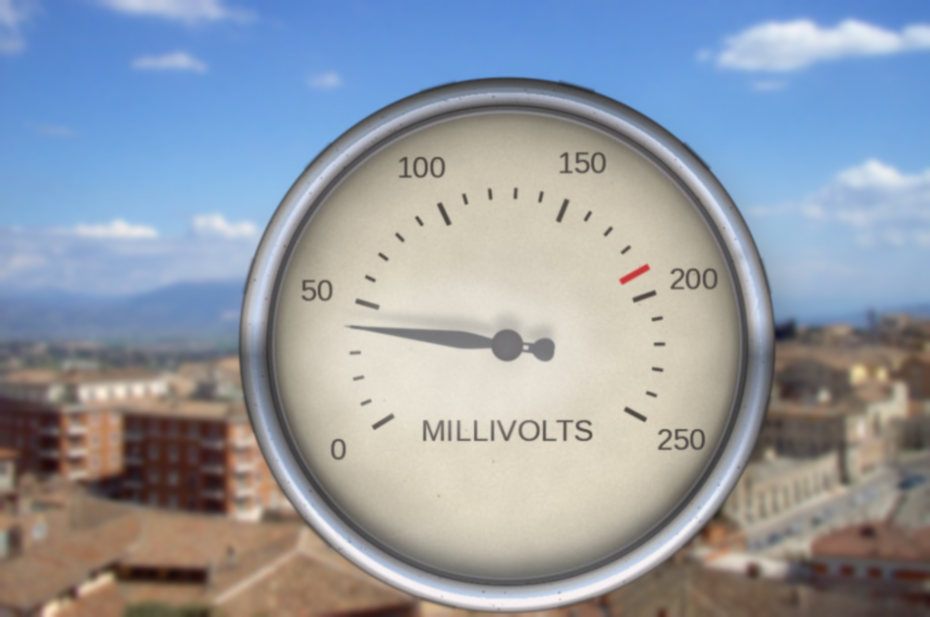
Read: {"value": 40, "unit": "mV"}
